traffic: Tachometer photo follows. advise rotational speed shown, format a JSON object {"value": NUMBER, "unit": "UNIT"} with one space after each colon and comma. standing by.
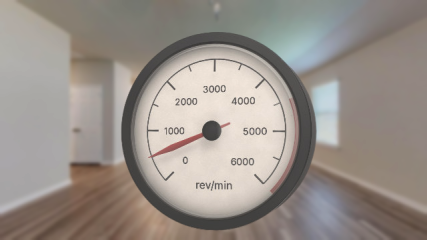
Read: {"value": 500, "unit": "rpm"}
